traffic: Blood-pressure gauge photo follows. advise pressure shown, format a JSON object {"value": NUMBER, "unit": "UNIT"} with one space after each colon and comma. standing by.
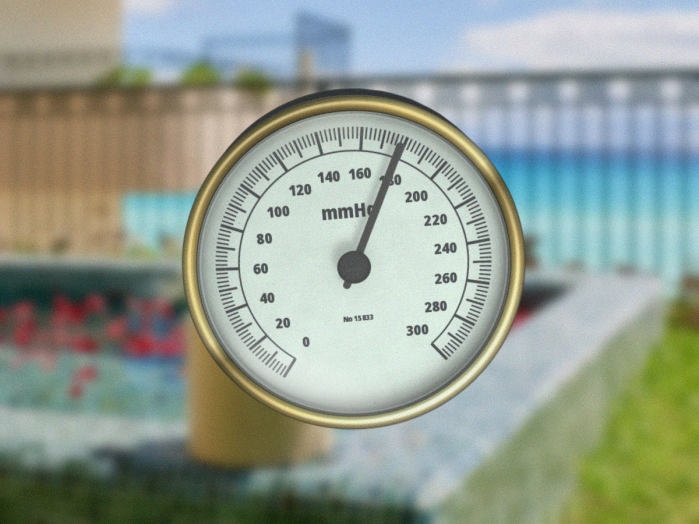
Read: {"value": 178, "unit": "mmHg"}
